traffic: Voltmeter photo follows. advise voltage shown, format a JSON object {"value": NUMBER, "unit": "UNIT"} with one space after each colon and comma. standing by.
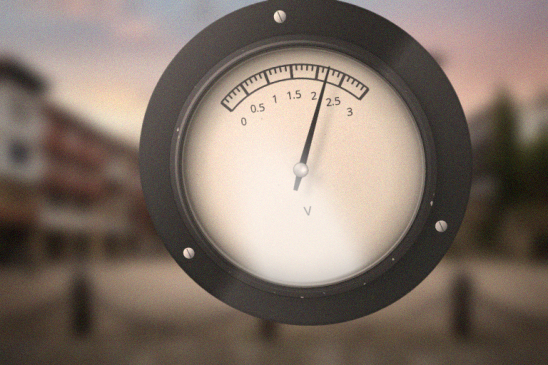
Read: {"value": 2.2, "unit": "V"}
